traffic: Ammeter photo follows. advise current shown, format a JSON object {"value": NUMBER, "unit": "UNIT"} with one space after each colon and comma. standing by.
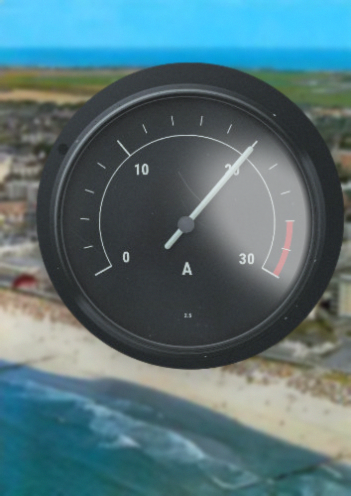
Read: {"value": 20, "unit": "A"}
